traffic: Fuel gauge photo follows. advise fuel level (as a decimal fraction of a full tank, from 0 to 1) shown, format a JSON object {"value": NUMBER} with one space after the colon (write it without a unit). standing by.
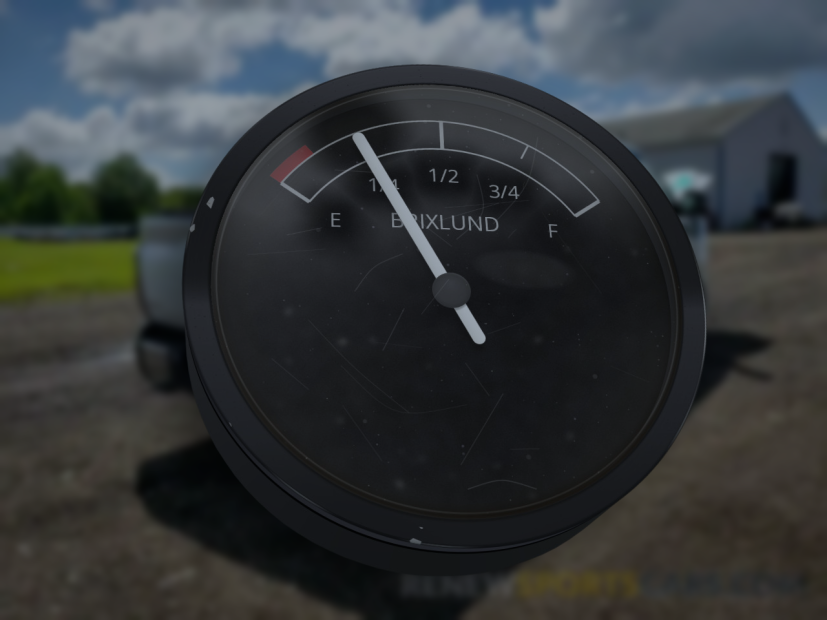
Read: {"value": 0.25}
